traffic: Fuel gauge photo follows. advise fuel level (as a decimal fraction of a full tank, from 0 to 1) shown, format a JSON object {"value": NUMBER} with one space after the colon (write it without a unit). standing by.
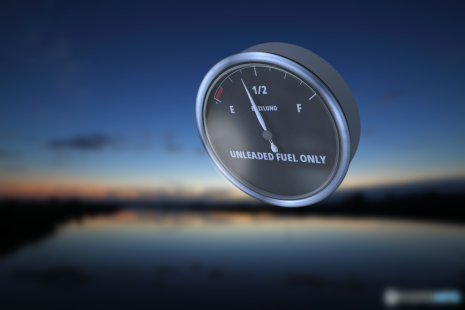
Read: {"value": 0.375}
